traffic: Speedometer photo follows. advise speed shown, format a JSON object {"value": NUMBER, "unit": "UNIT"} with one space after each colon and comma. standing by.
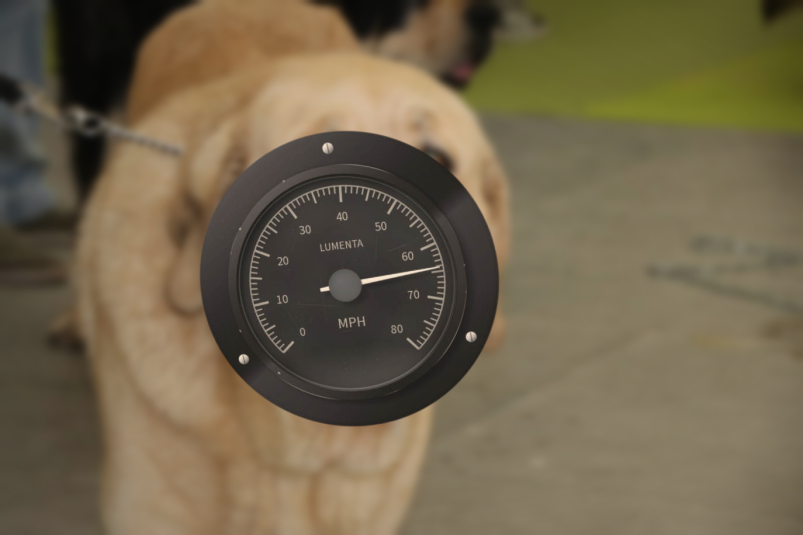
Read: {"value": 64, "unit": "mph"}
